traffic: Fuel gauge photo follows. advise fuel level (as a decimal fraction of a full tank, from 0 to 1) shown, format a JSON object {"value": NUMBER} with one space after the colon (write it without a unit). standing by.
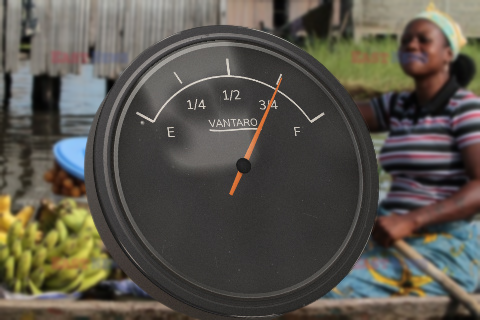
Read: {"value": 0.75}
